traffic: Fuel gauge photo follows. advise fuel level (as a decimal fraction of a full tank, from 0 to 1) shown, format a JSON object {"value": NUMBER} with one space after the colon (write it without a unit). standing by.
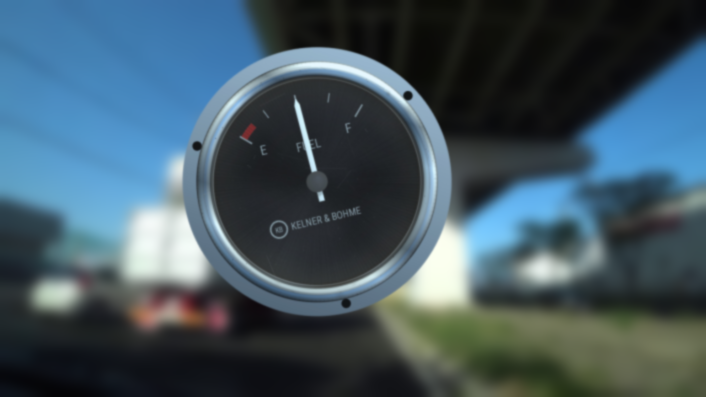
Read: {"value": 0.5}
